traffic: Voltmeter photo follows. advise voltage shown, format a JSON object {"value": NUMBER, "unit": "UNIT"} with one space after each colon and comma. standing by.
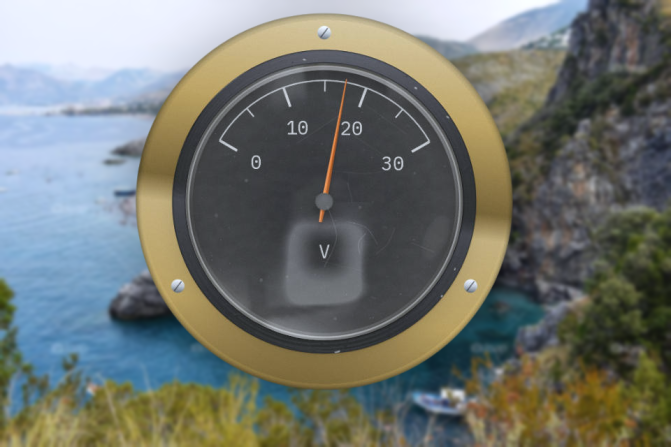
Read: {"value": 17.5, "unit": "V"}
